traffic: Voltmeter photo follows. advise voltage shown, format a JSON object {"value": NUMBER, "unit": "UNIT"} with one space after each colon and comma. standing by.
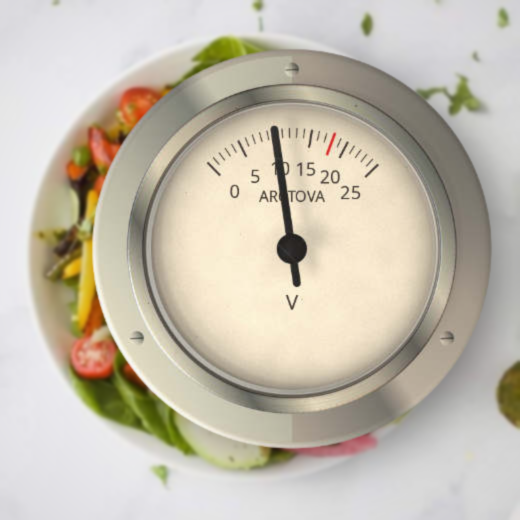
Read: {"value": 10, "unit": "V"}
